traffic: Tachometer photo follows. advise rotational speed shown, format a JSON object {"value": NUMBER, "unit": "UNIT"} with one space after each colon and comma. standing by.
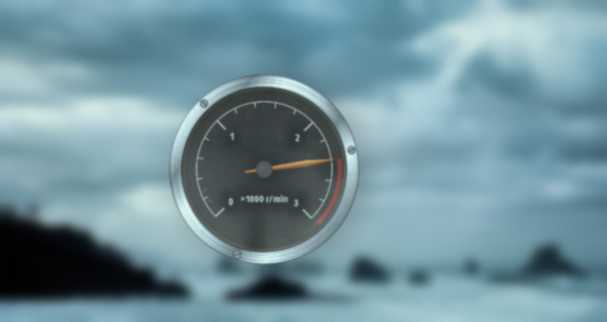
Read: {"value": 2400, "unit": "rpm"}
